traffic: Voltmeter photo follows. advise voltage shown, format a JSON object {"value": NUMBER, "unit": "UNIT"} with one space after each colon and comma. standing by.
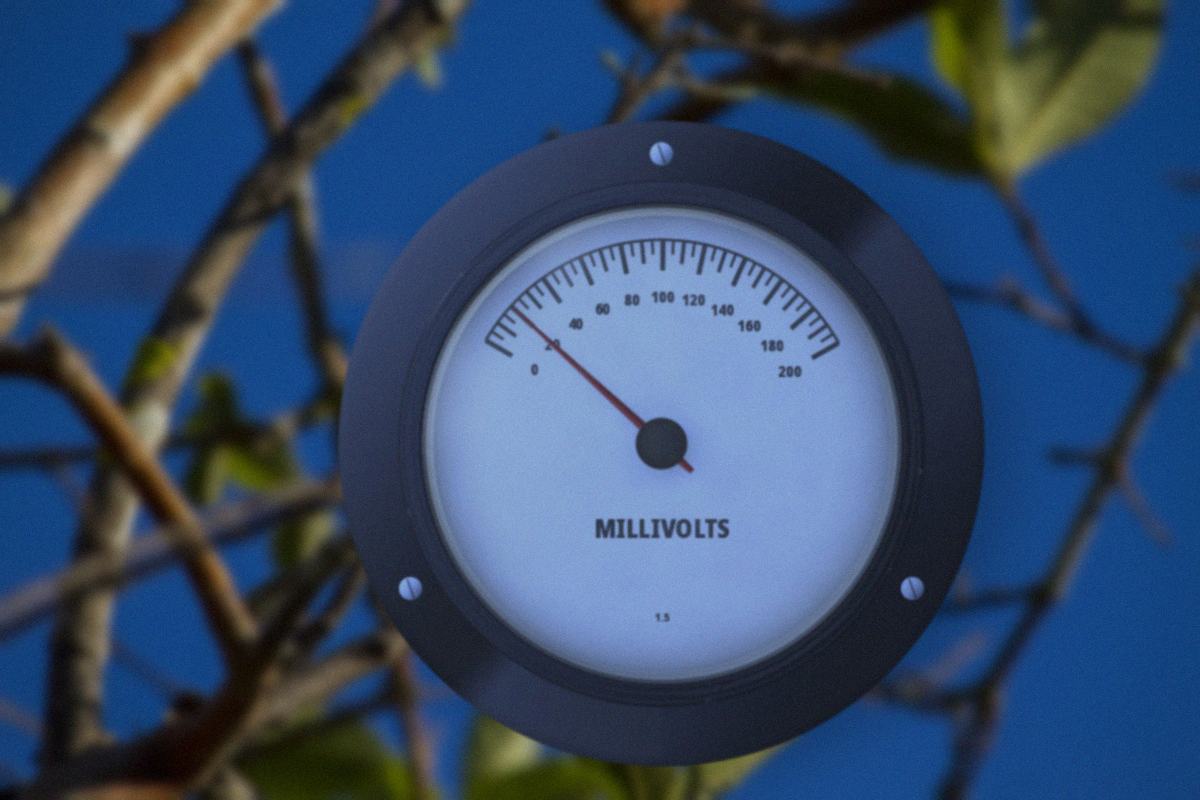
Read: {"value": 20, "unit": "mV"}
